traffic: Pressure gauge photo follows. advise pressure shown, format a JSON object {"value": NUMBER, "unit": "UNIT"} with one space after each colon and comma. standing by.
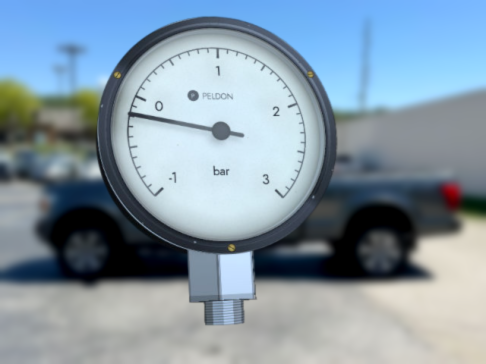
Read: {"value": -0.2, "unit": "bar"}
